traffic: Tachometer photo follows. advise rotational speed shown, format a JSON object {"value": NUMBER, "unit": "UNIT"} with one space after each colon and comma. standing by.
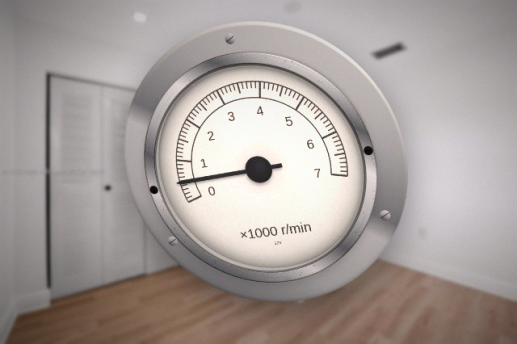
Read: {"value": 500, "unit": "rpm"}
